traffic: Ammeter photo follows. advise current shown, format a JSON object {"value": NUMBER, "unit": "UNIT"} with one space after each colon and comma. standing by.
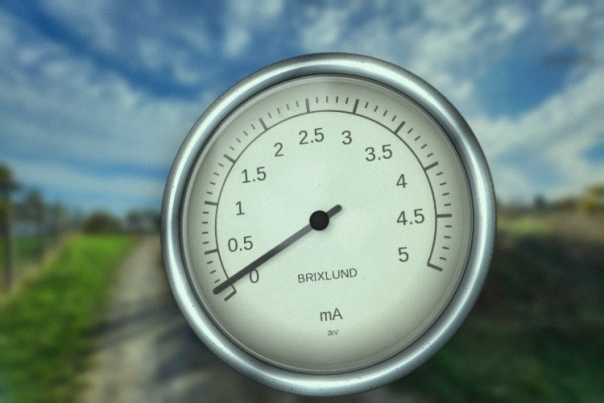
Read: {"value": 0.1, "unit": "mA"}
